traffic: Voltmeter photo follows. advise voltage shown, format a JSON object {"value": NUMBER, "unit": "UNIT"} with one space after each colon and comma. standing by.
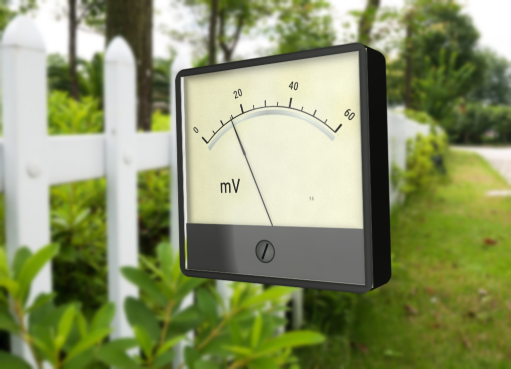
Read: {"value": 15, "unit": "mV"}
